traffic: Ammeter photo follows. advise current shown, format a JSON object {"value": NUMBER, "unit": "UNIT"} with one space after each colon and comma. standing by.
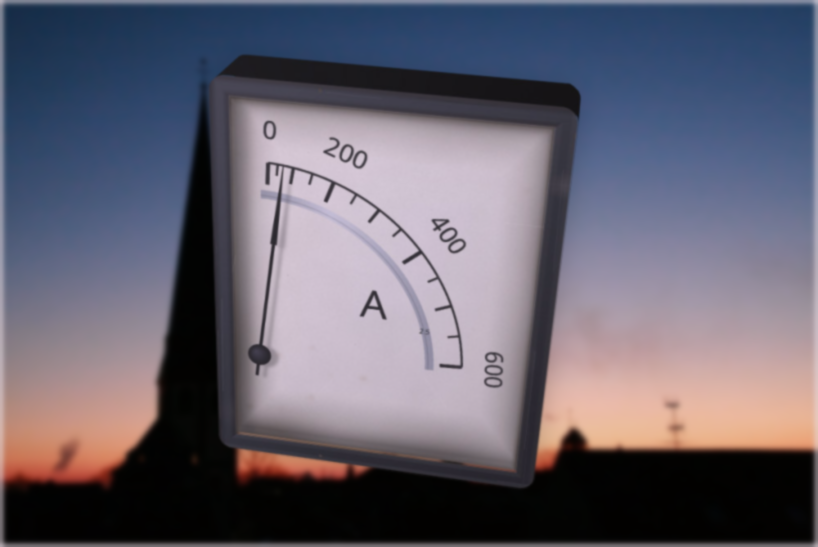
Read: {"value": 75, "unit": "A"}
